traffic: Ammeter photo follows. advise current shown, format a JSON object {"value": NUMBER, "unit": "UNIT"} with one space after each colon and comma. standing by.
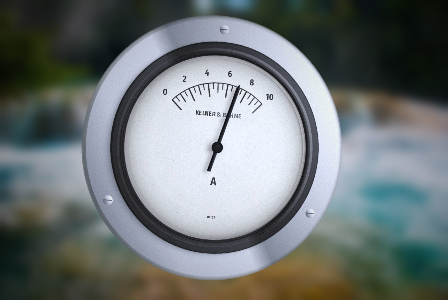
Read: {"value": 7, "unit": "A"}
